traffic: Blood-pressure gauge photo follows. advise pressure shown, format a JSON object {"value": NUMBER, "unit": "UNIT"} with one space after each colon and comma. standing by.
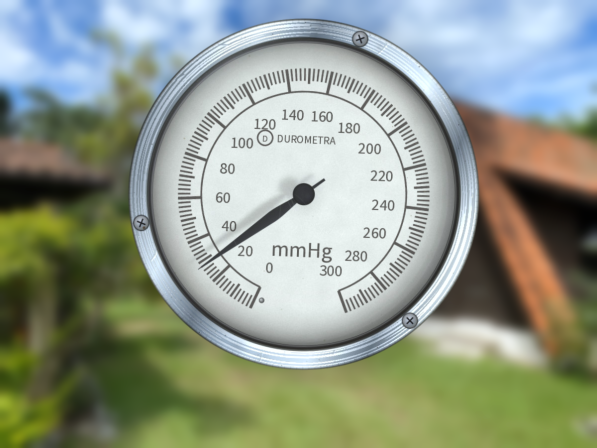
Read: {"value": 28, "unit": "mmHg"}
